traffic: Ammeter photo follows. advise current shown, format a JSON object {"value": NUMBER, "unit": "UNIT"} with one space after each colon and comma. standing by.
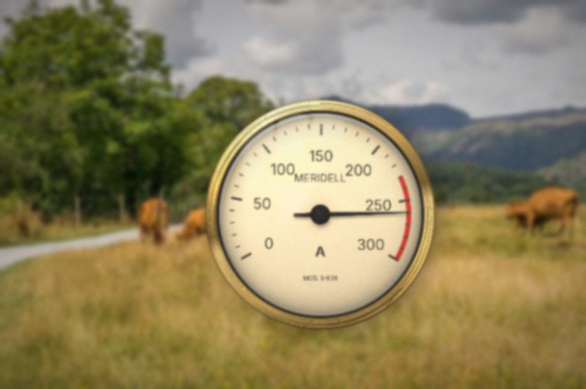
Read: {"value": 260, "unit": "A"}
